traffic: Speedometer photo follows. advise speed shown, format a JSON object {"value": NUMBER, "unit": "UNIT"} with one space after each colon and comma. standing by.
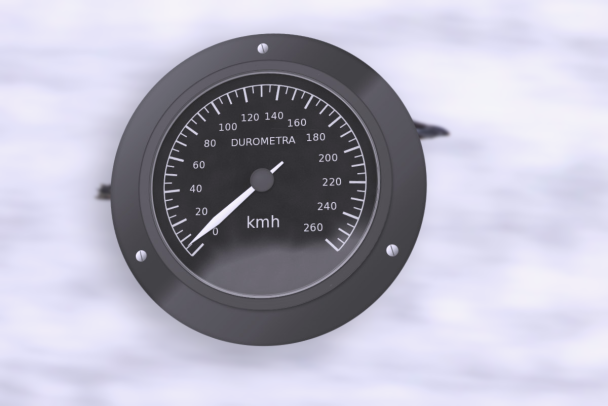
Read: {"value": 5, "unit": "km/h"}
